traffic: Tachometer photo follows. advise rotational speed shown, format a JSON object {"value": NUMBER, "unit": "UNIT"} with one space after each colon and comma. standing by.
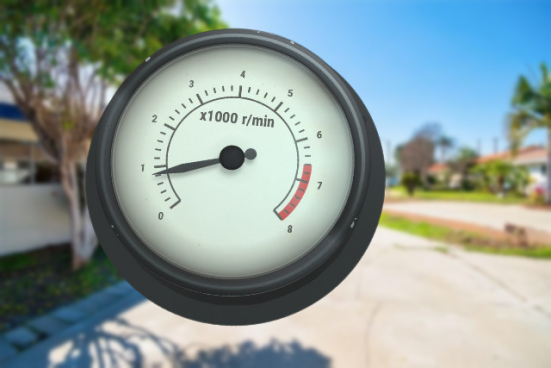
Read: {"value": 800, "unit": "rpm"}
